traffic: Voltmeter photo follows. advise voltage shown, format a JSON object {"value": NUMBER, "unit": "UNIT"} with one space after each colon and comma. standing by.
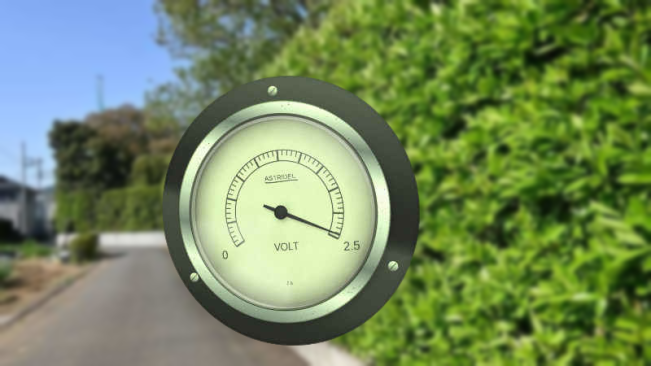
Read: {"value": 2.45, "unit": "V"}
